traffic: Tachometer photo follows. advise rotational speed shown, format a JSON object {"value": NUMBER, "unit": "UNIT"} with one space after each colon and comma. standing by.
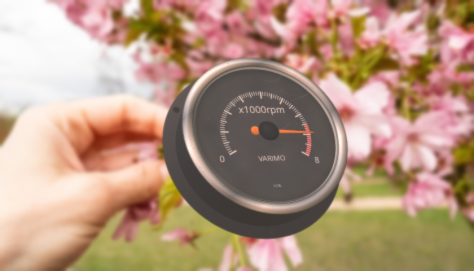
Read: {"value": 7000, "unit": "rpm"}
